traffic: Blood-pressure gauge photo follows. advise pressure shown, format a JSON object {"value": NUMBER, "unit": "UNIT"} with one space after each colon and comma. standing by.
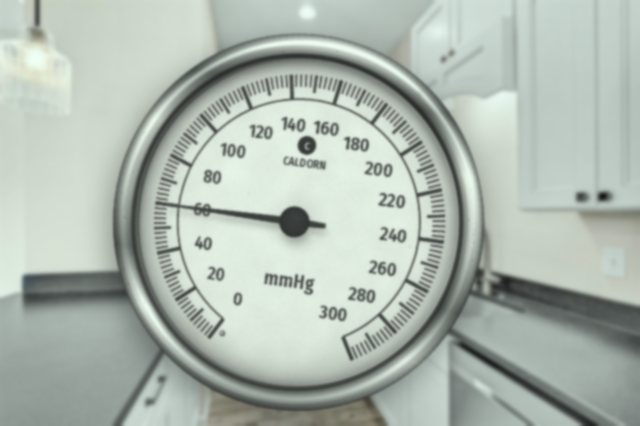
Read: {"value": 60, "unit": "mmHg"}
